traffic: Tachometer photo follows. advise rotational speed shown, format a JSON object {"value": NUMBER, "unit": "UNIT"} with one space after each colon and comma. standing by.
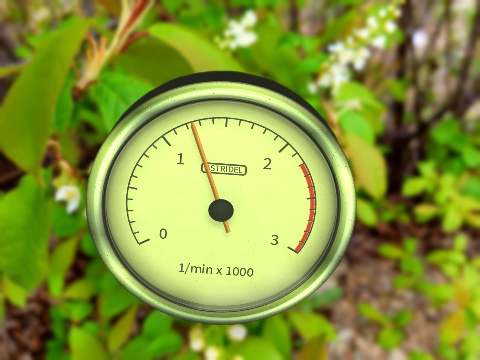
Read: {"value": 1250, "unit": "rpm"}
